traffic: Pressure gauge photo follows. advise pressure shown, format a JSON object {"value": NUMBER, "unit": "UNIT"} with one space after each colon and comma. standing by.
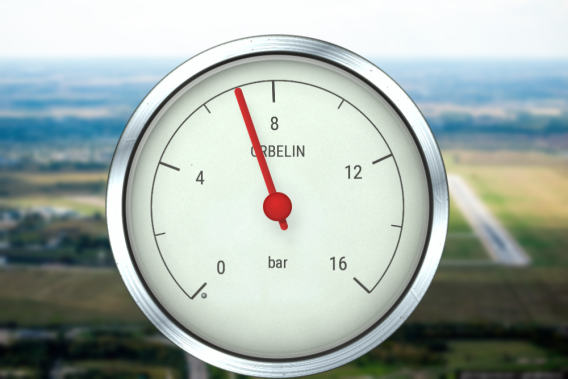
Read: {"value": 7, "unit": "bar"}
